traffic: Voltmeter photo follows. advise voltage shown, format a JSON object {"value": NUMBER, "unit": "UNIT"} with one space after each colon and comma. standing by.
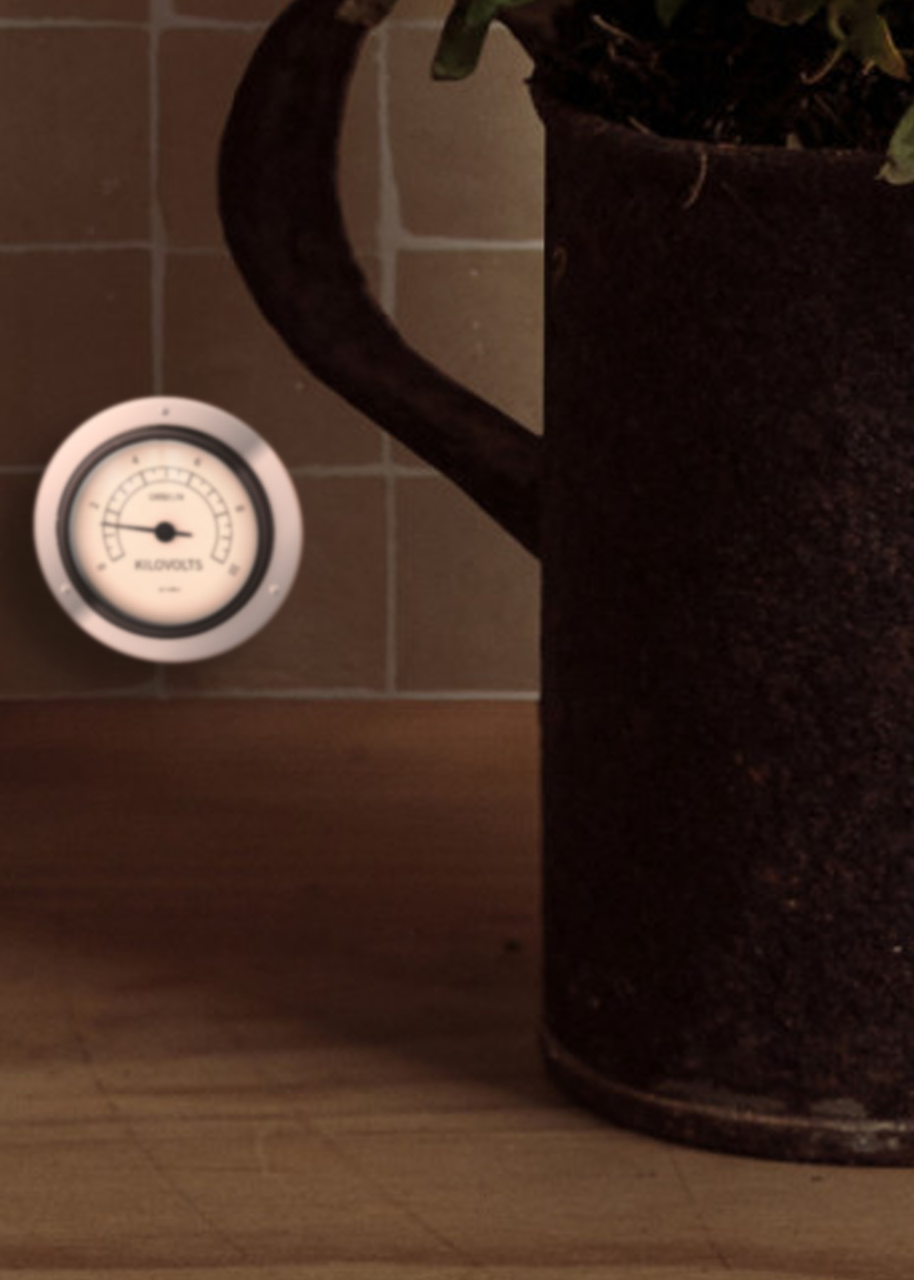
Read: {"value": 1.5, "unit": "kV"}
